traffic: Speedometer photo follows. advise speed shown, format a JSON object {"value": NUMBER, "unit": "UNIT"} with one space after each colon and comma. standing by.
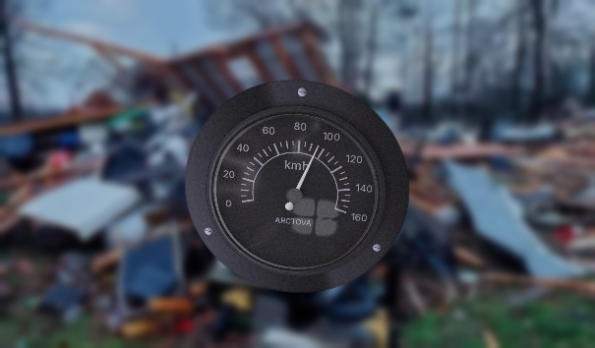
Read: {"value": 95, "unit": "km/h"}
